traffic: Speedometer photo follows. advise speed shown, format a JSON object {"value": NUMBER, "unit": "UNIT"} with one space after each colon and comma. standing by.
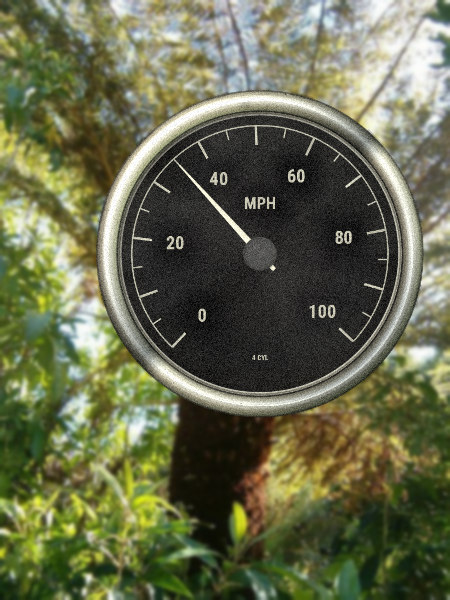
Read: {"value": 35, "unit": "mph"}
